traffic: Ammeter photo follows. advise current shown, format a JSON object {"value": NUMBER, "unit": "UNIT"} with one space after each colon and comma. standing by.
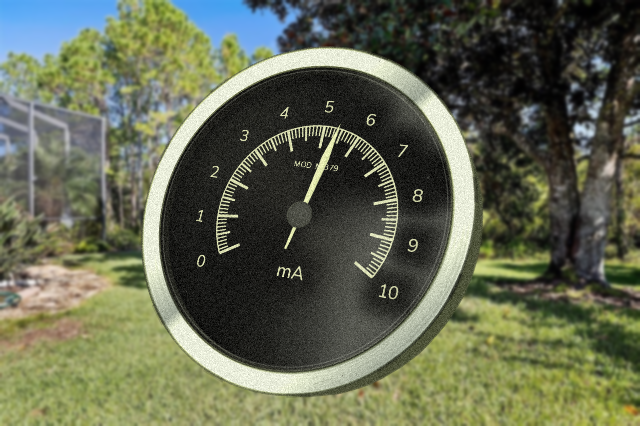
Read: {"value": 5.5, "unit": "mA"}
